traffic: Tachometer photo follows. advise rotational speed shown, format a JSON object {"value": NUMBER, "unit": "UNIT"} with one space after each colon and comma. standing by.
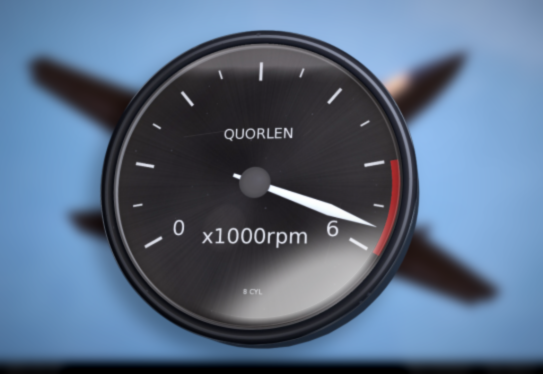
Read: {"value": 5750, "unit": "rpm"}
